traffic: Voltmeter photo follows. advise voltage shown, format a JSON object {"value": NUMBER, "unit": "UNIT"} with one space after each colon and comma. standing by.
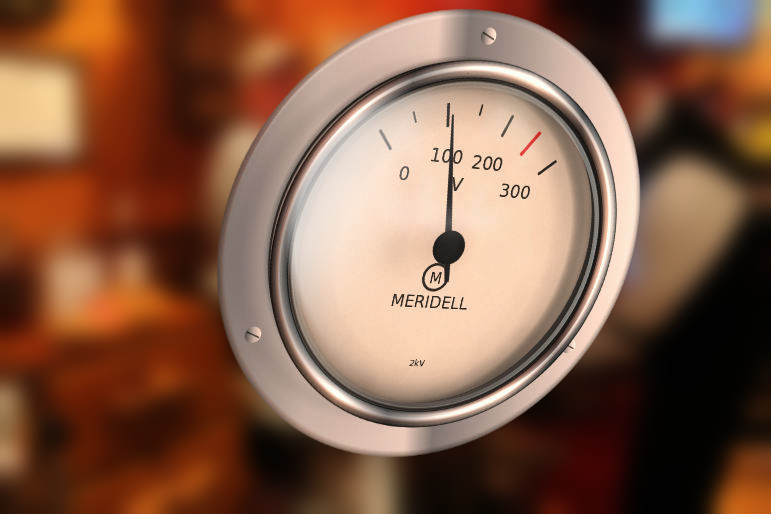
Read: {"value": 100, "unit": "V"}
